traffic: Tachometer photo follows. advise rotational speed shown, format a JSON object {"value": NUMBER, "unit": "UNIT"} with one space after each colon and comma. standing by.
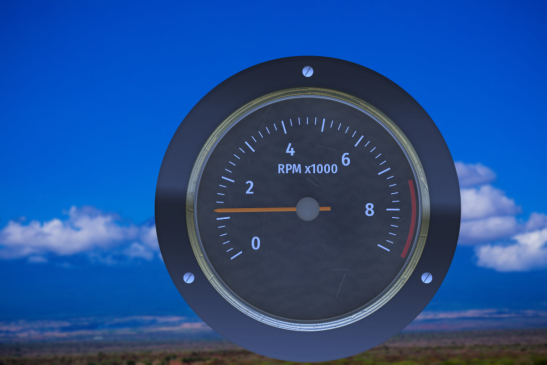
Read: {"value": 1200, "unit": "rpm"}
